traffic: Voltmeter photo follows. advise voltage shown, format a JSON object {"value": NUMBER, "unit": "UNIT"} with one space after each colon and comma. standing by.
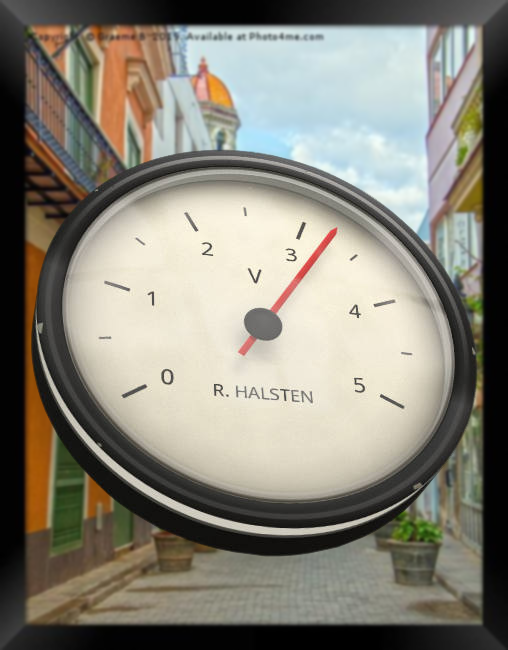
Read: {"value": 3.25, "unit": "V"}
